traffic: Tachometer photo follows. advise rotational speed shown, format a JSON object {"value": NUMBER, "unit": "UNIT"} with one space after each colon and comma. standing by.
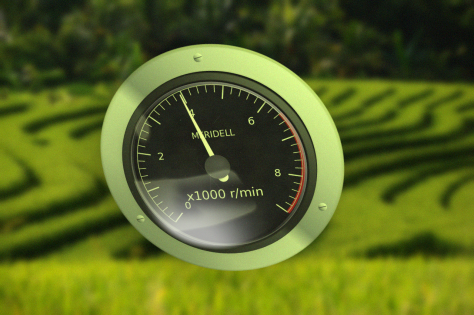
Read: {"value": 4000, "unit": "rpm"}
